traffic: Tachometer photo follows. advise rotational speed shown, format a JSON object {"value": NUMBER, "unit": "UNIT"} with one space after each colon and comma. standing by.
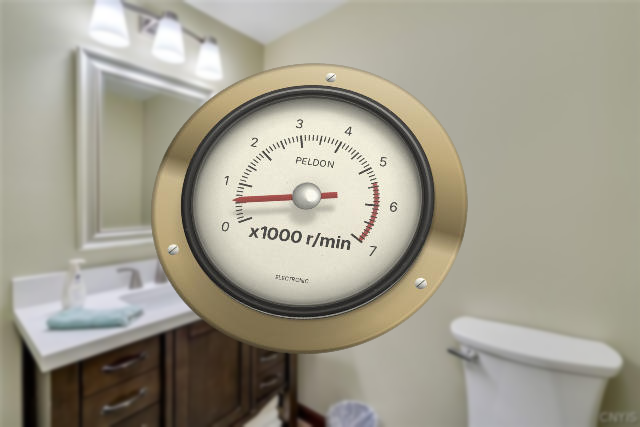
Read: {"value": 500, "unit": "rpm"}
